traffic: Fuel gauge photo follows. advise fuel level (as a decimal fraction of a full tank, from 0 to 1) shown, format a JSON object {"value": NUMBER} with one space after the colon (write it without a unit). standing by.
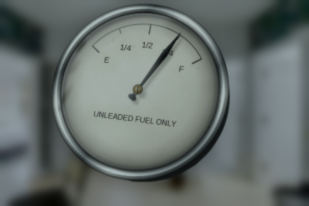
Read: {"value": 0.75}
